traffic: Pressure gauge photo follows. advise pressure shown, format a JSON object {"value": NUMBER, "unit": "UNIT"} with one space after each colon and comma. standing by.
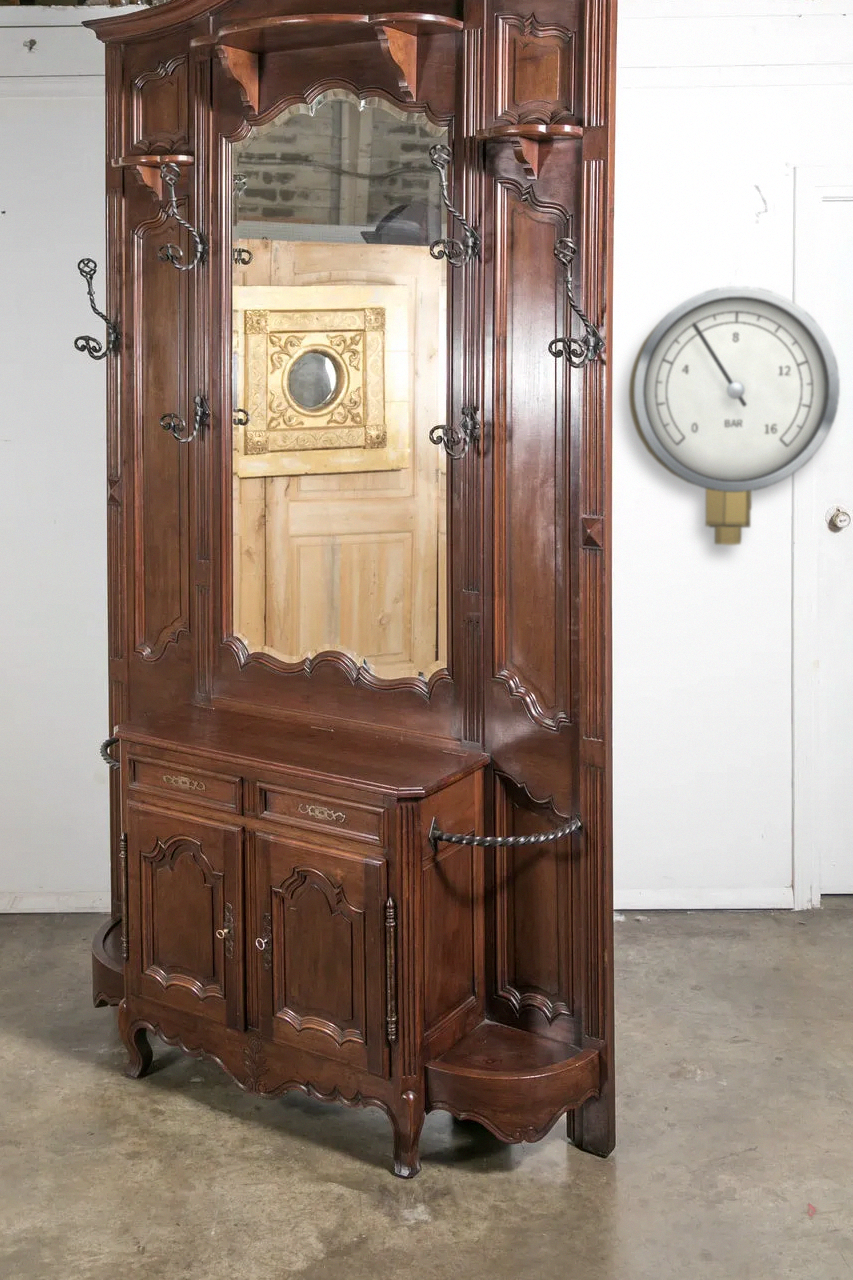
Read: {"value": 6, "unit": "bar"}
